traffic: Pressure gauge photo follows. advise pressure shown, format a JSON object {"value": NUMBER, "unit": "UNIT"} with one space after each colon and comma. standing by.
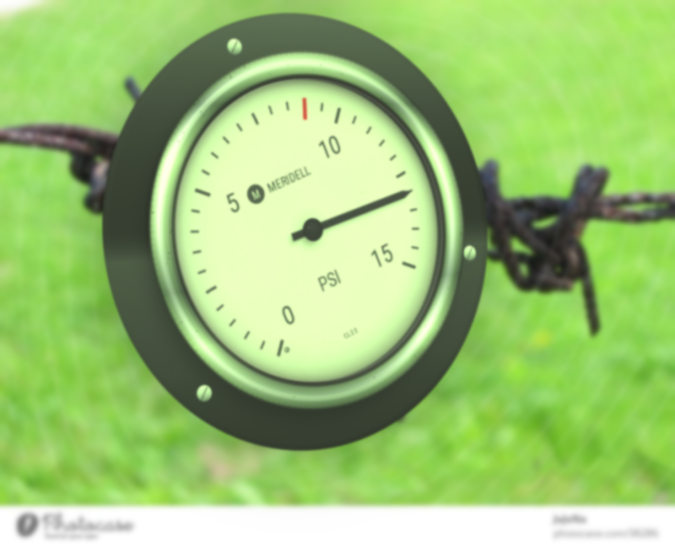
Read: {"value": 13, "unit": "psi"}
